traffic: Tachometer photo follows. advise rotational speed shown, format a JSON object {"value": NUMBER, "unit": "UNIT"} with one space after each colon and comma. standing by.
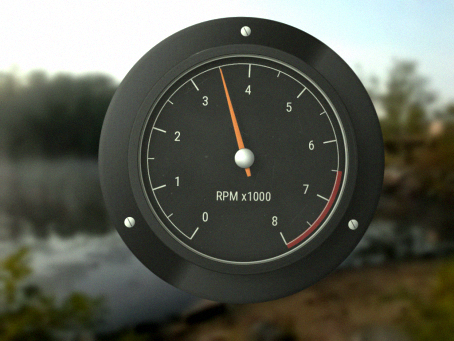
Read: {"value": 3500, "unit": "rpm"}
